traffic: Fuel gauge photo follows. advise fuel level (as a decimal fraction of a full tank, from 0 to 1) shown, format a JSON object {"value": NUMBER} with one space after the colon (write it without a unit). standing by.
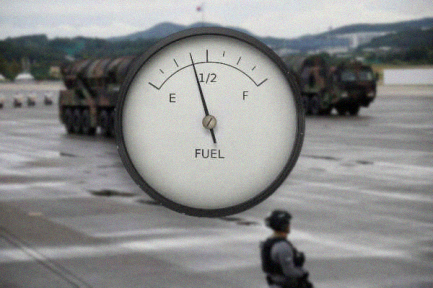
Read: {"value": 0.375}
